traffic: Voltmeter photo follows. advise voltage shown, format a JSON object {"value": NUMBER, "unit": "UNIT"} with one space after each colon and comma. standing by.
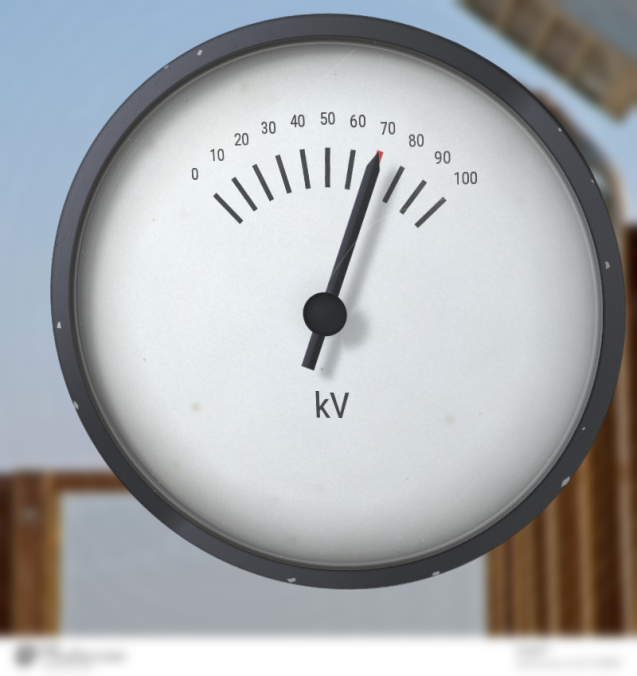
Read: {"value": 70, "unit": "kV"}
